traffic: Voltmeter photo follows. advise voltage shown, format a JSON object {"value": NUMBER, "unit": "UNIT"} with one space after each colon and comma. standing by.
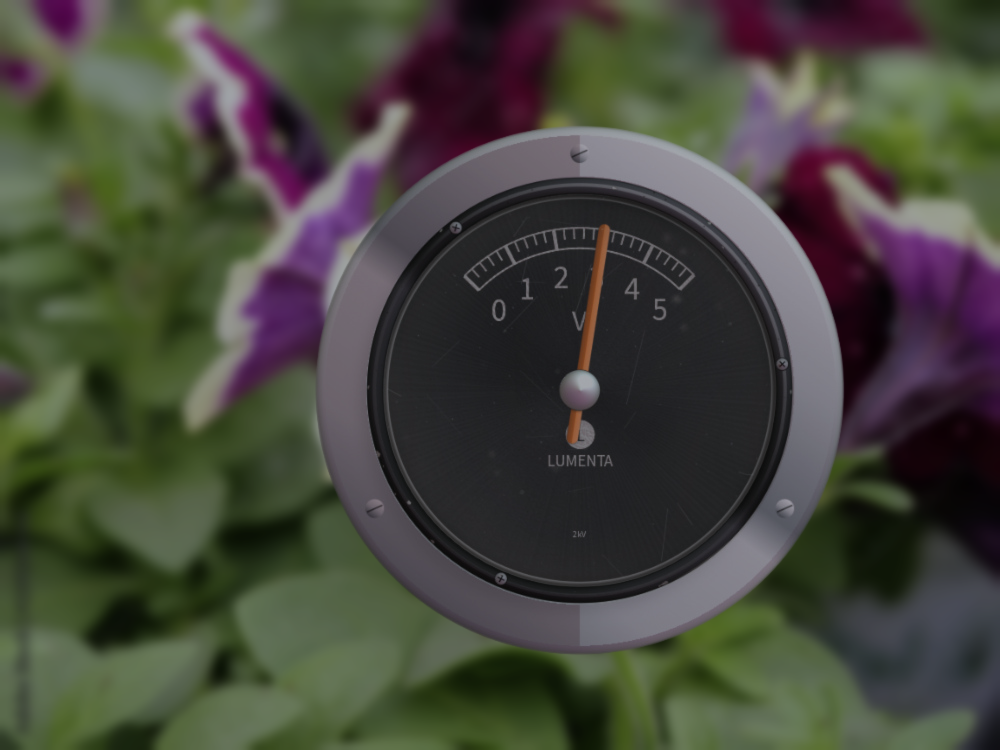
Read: {"value": 3, "unit": "V"}
